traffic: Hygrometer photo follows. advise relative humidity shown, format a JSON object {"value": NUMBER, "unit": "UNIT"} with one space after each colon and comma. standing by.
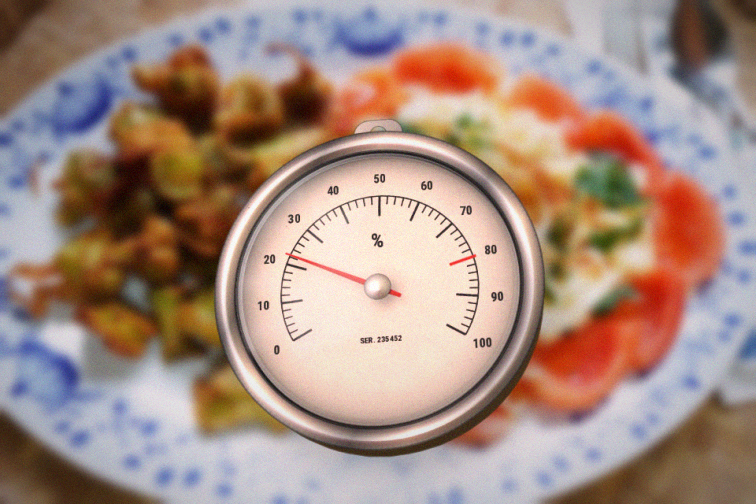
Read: {"value": 22, "unit": "%"}
